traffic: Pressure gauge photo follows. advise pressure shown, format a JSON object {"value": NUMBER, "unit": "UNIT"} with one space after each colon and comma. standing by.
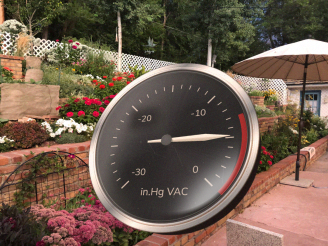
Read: {"value": -5, "unit": "inHg"}
